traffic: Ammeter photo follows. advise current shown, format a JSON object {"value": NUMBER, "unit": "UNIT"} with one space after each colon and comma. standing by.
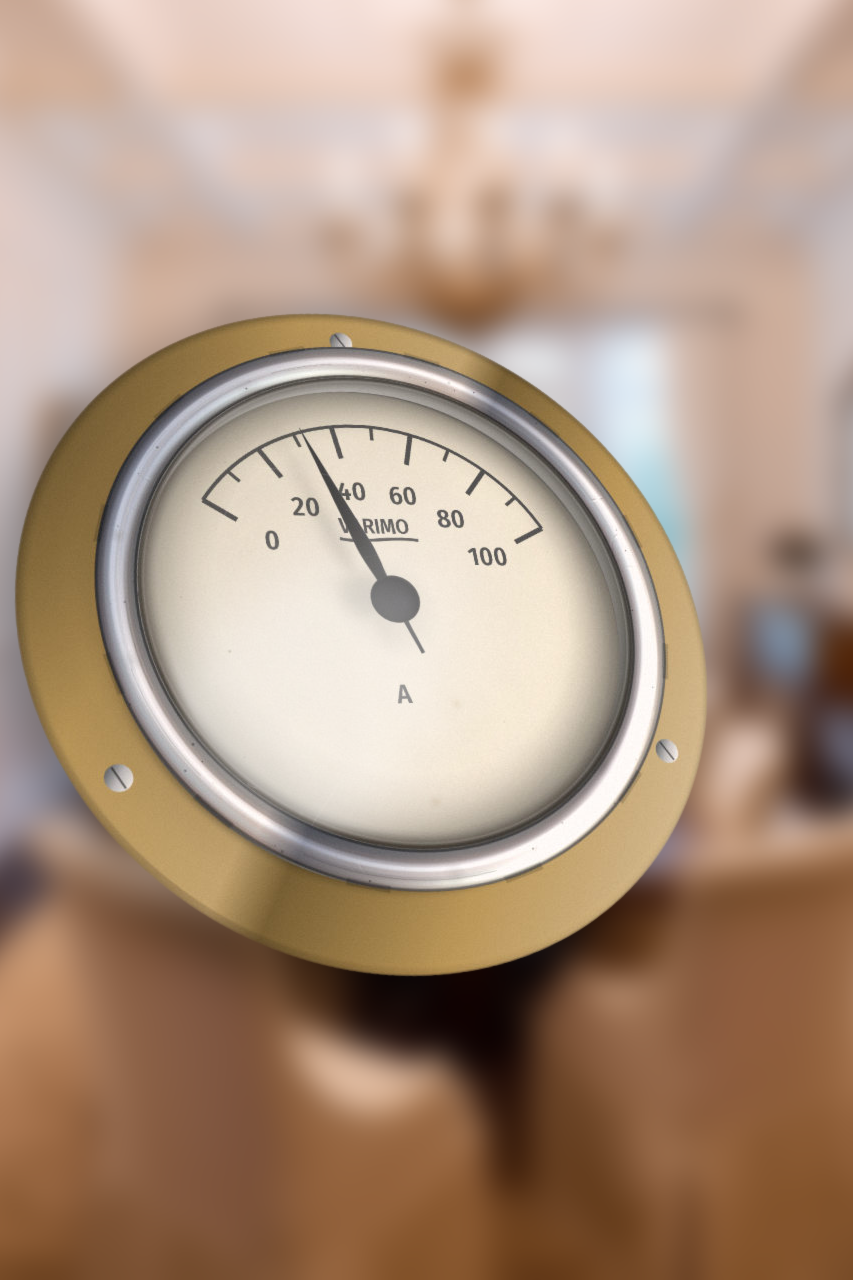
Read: {"value": 30, "unit": "A"}
